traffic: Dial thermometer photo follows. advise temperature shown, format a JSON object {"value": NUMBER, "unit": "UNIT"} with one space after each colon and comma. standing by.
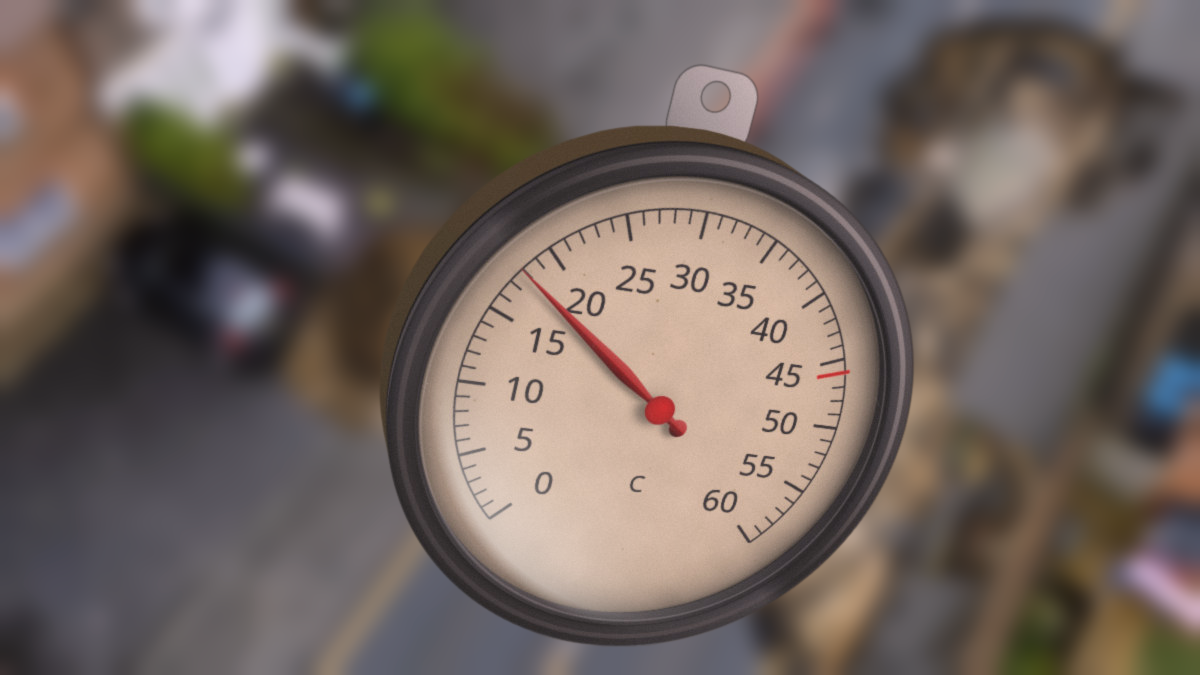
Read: {"value": 18, "unit": "°C"}
